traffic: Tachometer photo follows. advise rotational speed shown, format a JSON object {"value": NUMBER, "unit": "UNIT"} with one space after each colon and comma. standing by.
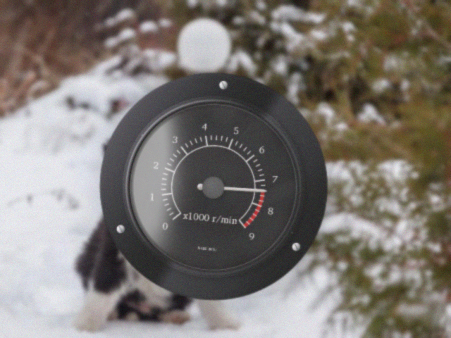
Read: {"value": 7400, "unit": "rpm"}
